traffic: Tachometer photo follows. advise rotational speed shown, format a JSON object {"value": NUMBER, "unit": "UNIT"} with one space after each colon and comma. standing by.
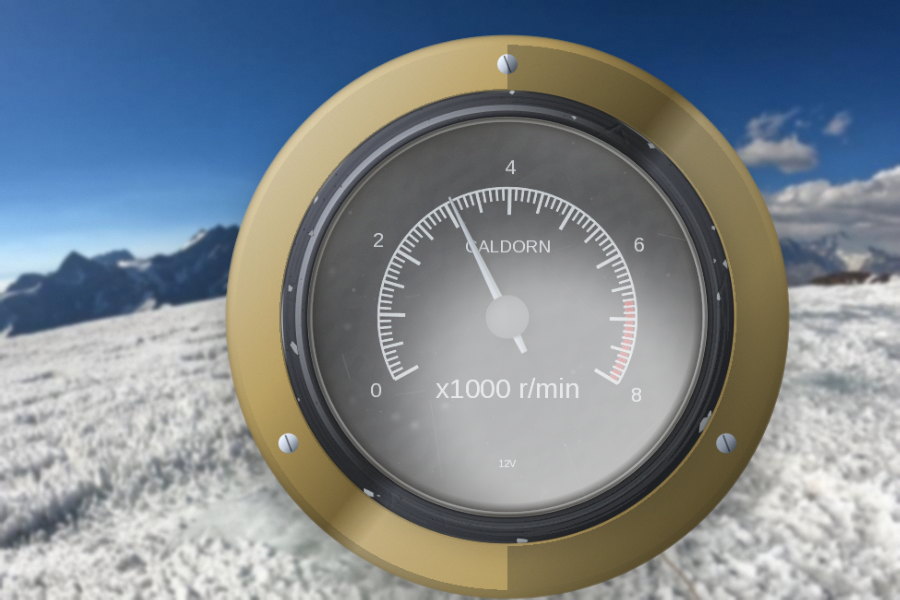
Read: {"value": 3100, "unit": "rpm"}
